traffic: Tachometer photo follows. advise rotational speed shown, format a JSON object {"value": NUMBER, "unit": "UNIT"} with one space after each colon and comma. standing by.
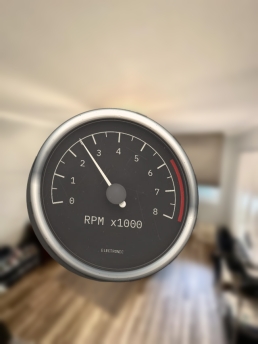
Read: {"value": 2500, "unit": "rpm"}
